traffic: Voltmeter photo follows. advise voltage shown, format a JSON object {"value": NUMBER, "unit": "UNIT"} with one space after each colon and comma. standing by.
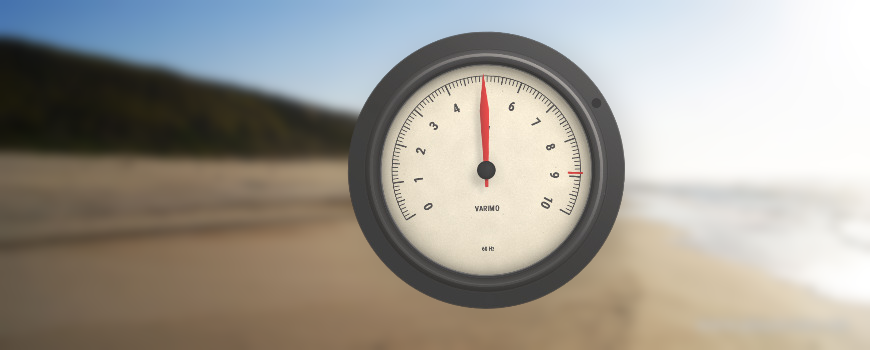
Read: {"value": 5, "unit": "V"}
